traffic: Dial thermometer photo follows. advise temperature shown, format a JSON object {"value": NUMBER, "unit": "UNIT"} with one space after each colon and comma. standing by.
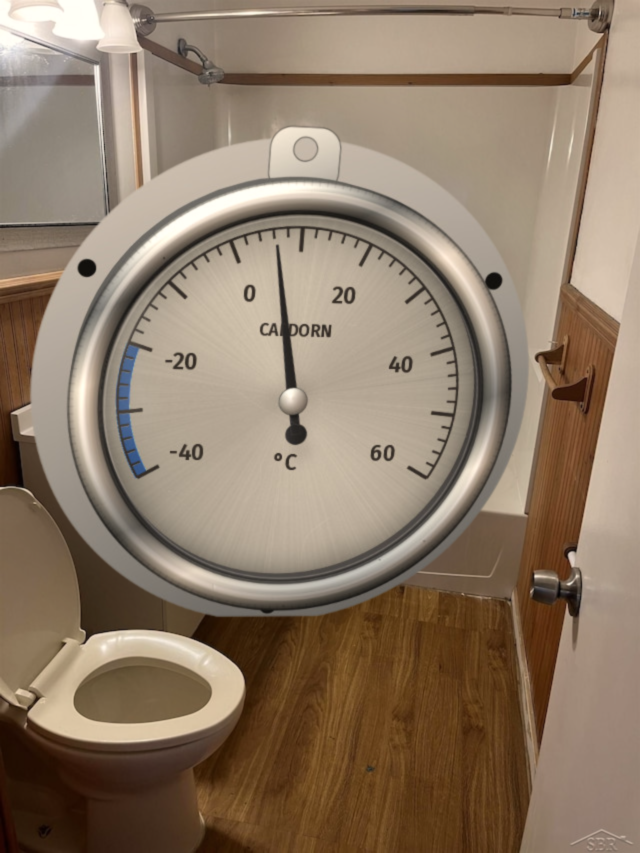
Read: {"value": 6, "unit": "°C"}
